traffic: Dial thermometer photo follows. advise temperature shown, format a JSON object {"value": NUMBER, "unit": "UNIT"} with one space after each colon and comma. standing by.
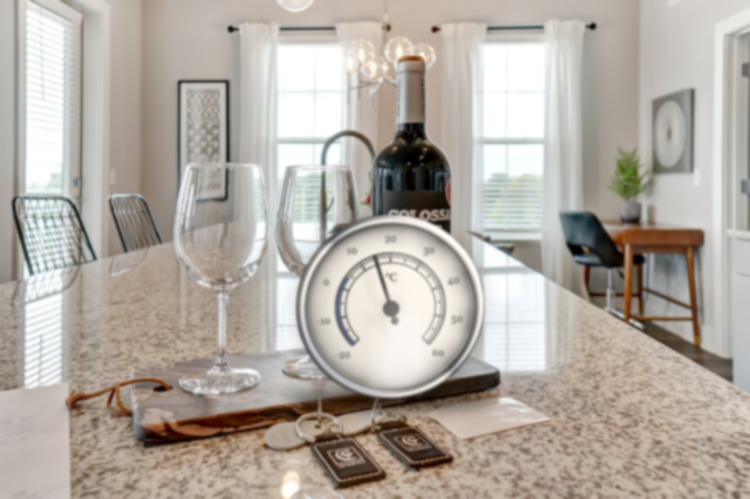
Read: {"value": 15, "unit": "°C"}
